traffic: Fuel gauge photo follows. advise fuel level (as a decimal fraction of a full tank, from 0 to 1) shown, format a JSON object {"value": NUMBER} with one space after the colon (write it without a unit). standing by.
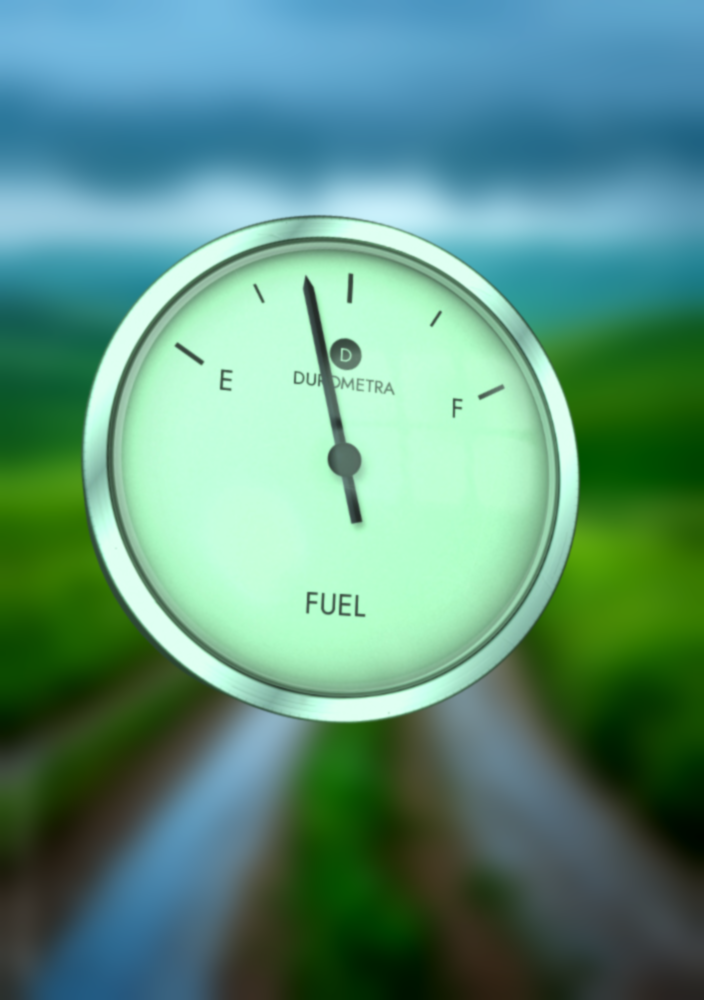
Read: {"value": 0.375}
